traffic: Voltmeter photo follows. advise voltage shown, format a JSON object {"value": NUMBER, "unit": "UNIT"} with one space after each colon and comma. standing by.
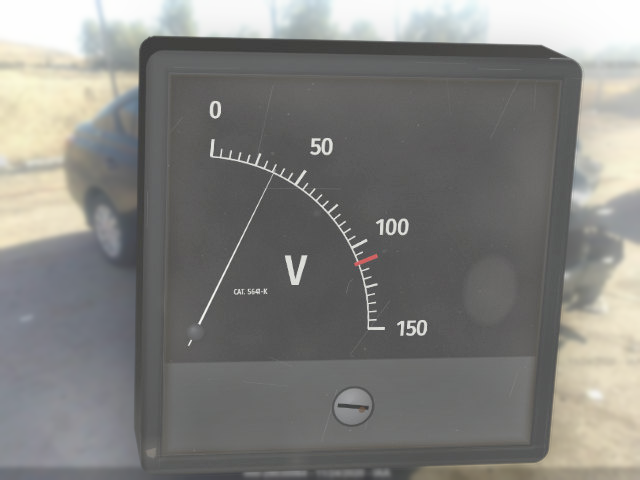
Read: {"value": 35, "unit": "V"}
